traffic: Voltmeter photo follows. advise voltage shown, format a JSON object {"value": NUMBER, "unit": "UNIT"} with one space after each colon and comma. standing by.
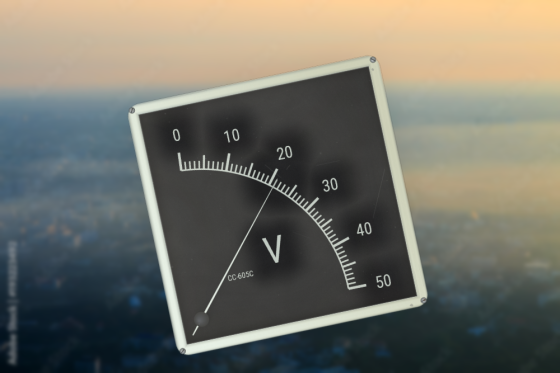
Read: {"value": 21, "unit": "V"}
